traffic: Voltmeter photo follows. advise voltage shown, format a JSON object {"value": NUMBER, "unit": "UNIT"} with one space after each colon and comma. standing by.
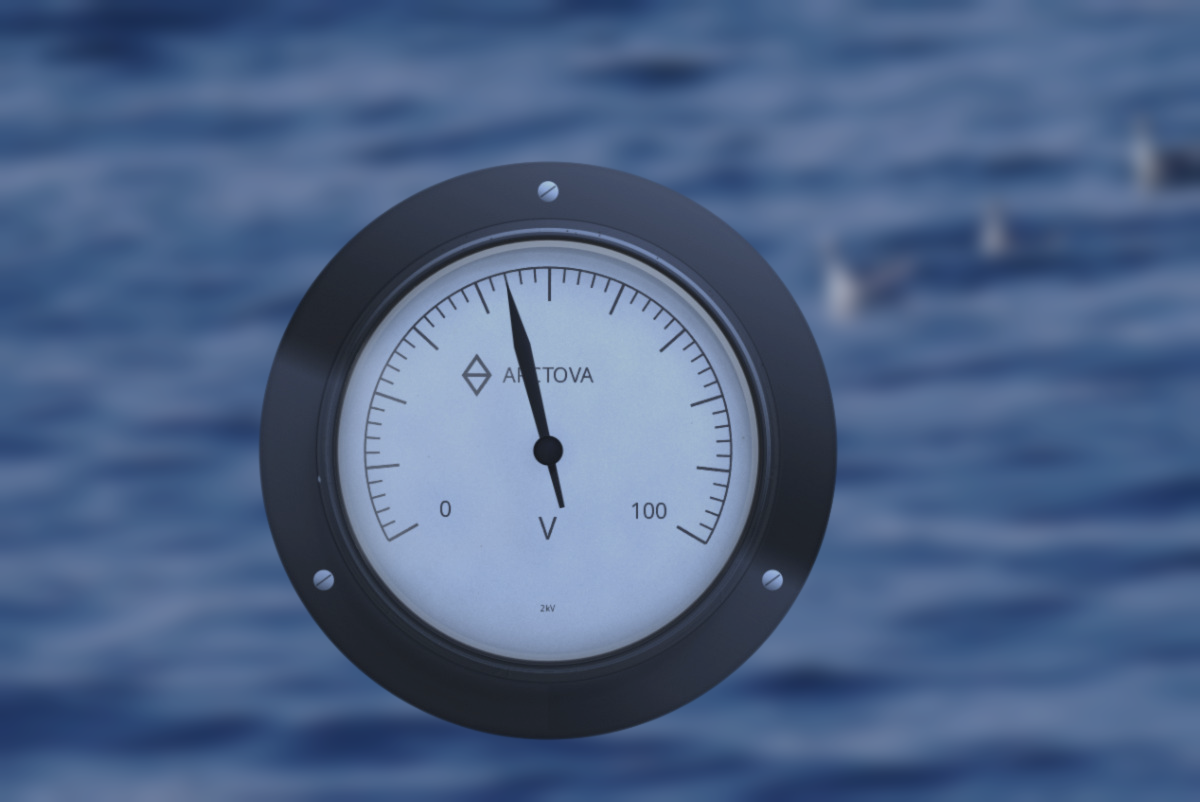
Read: {"value": 44, "unit": "V"}
